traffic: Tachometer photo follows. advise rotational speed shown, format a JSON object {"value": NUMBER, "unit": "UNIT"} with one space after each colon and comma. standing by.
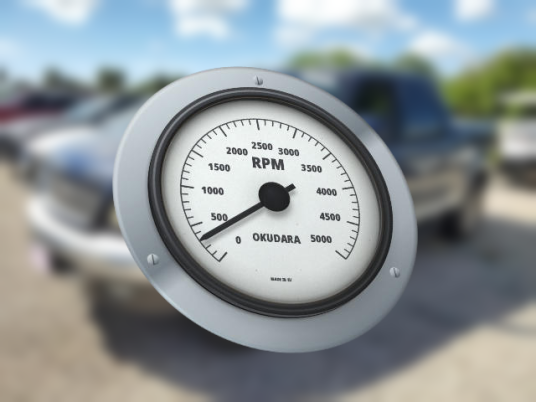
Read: {"value": 300, "unit": "rpm"}
